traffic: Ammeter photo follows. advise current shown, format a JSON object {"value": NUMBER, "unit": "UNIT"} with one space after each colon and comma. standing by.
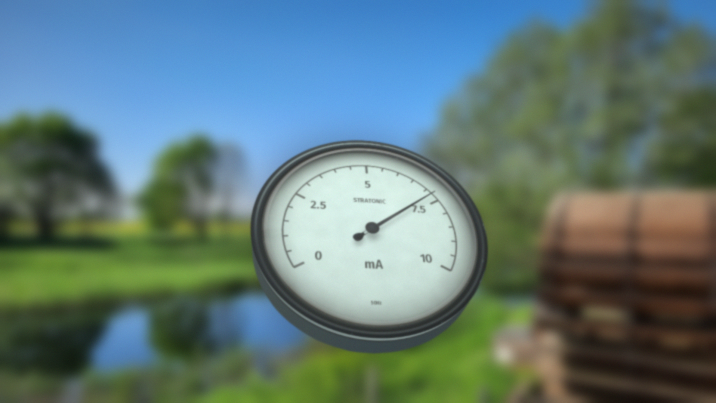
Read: {"value": 7.25, "unit": "mA"}
